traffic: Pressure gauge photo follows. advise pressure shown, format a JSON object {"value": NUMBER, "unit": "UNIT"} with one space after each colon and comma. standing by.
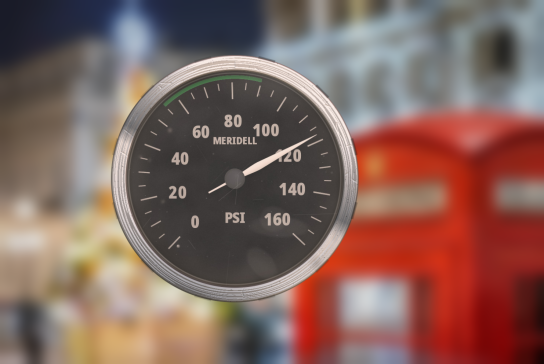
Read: {"value": 117.5, "unit": "psi"}
